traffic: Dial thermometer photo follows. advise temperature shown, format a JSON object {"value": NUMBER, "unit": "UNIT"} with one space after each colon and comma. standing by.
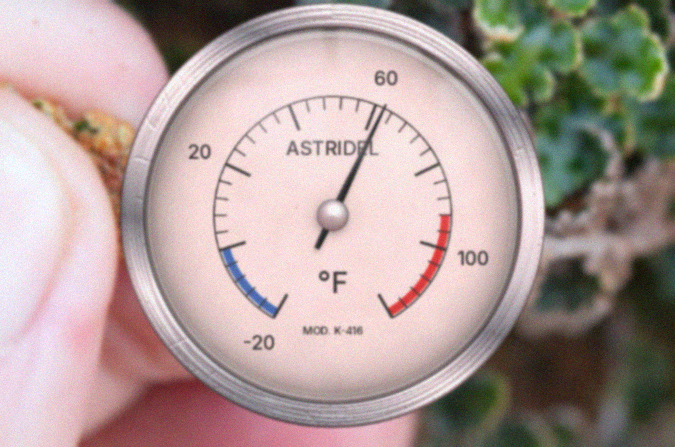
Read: {"value": 62, "unit": "°F"}
